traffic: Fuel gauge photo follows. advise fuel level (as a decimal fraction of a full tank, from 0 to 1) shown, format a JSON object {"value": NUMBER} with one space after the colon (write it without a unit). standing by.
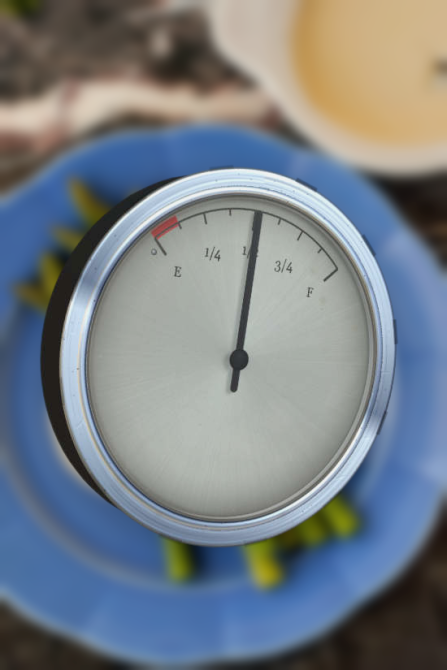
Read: {"value": 0.5}
